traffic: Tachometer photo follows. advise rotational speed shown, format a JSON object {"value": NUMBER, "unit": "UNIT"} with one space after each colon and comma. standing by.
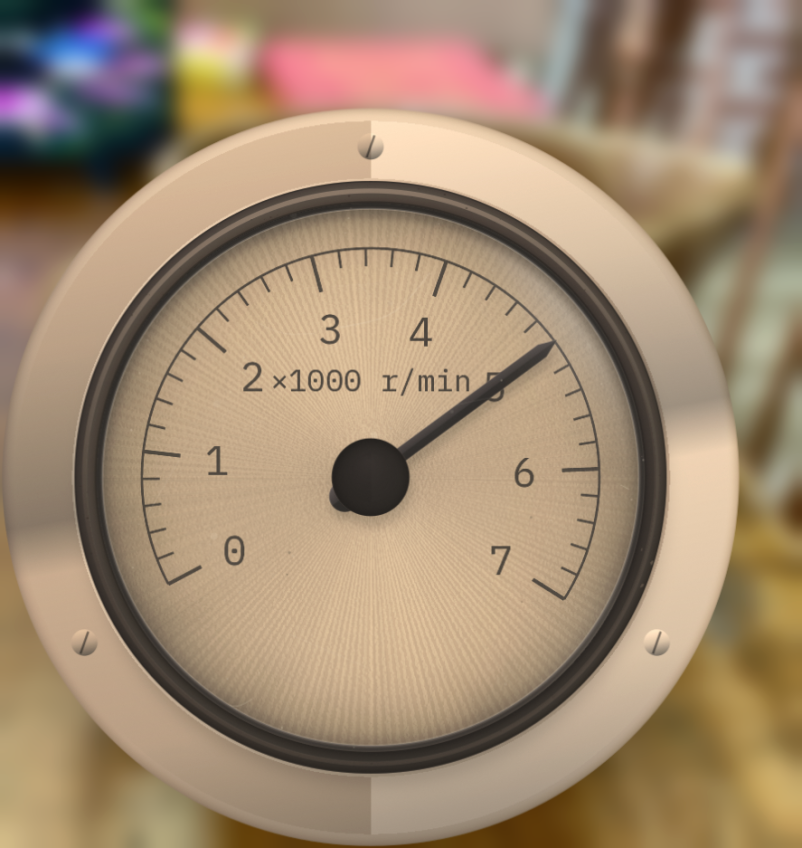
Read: {"value": 5000, "unit": "rpm"}
